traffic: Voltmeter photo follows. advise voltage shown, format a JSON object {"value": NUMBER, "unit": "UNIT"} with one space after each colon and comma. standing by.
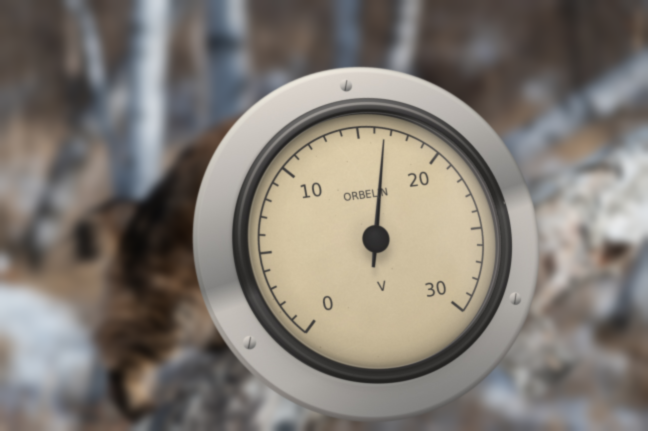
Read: {"value": 16.5, "unit": "V"}
